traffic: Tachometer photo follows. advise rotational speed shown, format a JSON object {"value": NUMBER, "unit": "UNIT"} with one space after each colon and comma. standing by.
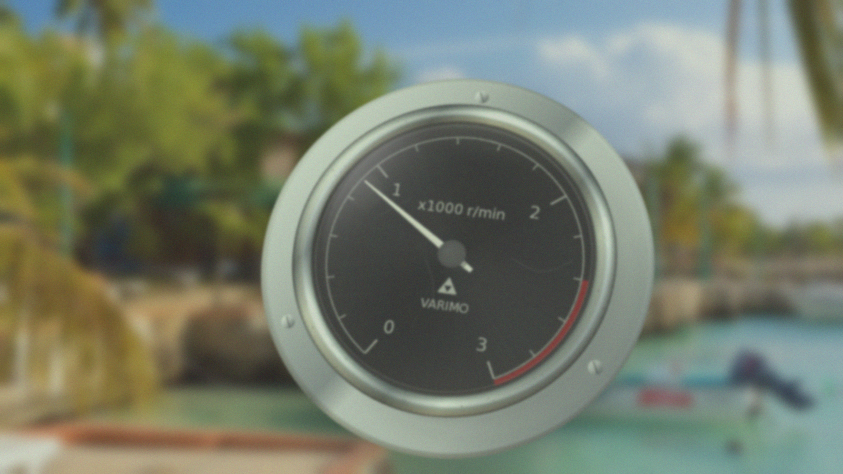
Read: {"value": 900, "unit": "rpm"}
